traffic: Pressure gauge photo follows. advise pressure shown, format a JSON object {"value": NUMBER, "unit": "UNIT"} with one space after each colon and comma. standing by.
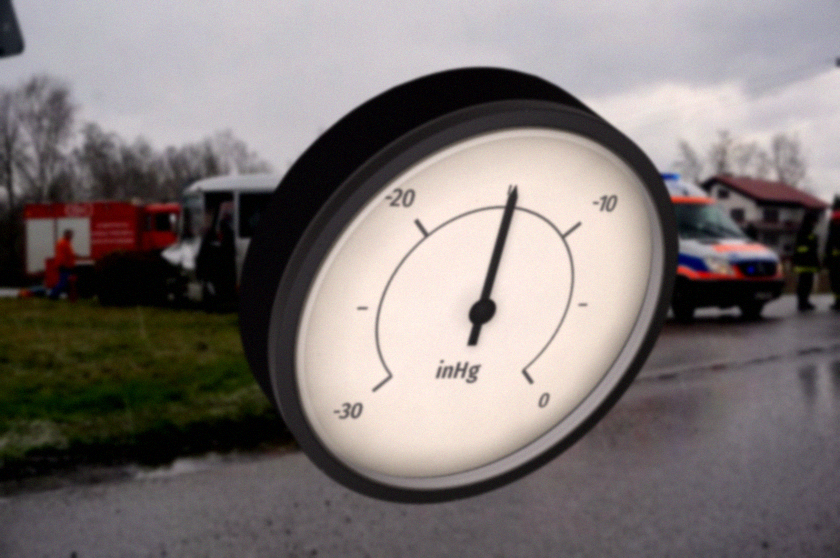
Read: {"value": -15, "unit": "inHg"}
